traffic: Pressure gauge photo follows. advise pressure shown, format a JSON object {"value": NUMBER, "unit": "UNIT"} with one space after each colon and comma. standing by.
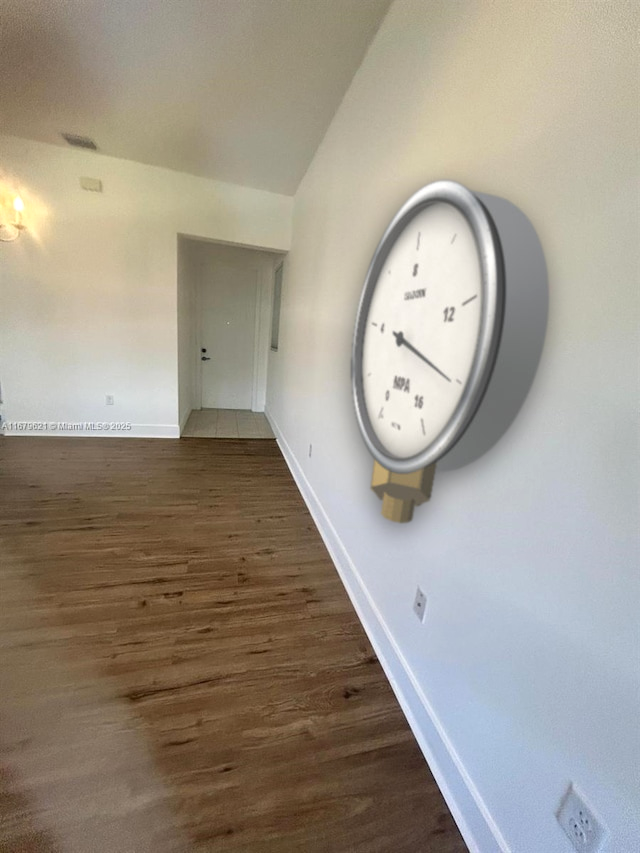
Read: {"value": 14, "unit": "MPa"}
